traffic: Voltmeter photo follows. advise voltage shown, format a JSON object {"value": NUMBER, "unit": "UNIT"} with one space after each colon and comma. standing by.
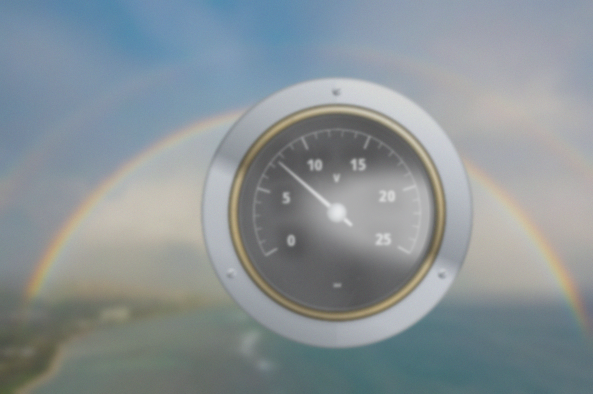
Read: {"value": 7.5, "unit": "V"}
